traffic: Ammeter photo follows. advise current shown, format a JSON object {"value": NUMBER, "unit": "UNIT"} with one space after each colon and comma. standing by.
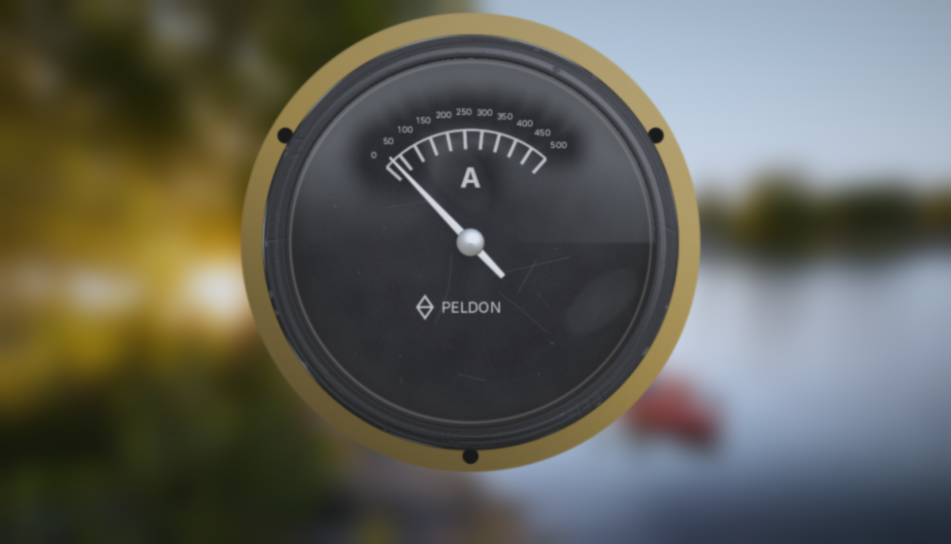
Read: {"value": 25, "unit": "A"}
